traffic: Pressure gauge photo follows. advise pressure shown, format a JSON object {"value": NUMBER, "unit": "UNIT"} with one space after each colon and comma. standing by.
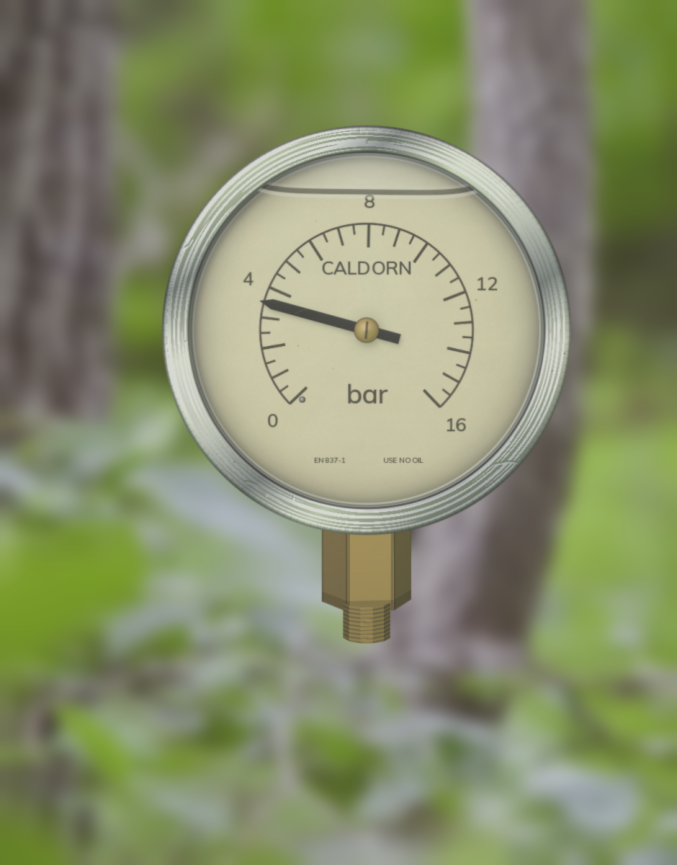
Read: {"value": 3.5, "unit": "bar"}
